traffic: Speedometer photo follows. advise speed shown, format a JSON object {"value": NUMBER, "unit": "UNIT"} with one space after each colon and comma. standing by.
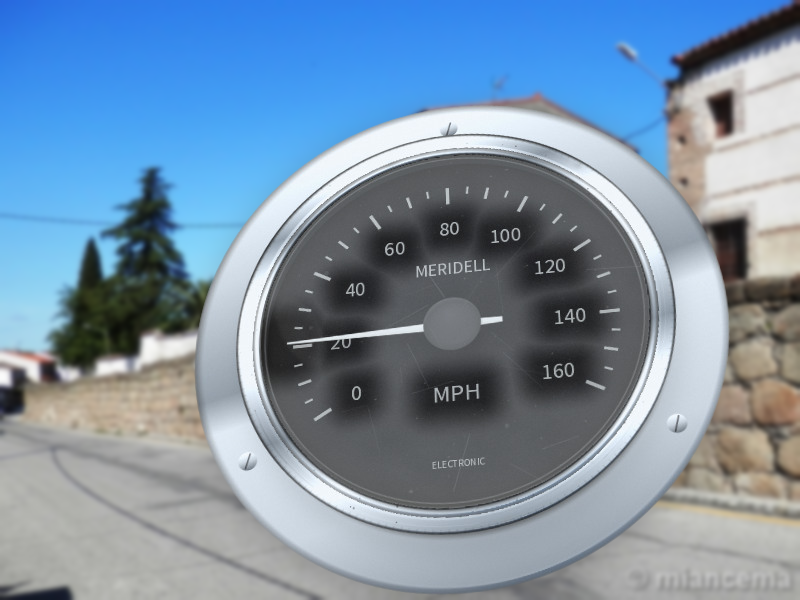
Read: {"value": 20, "unit": "mph"}
